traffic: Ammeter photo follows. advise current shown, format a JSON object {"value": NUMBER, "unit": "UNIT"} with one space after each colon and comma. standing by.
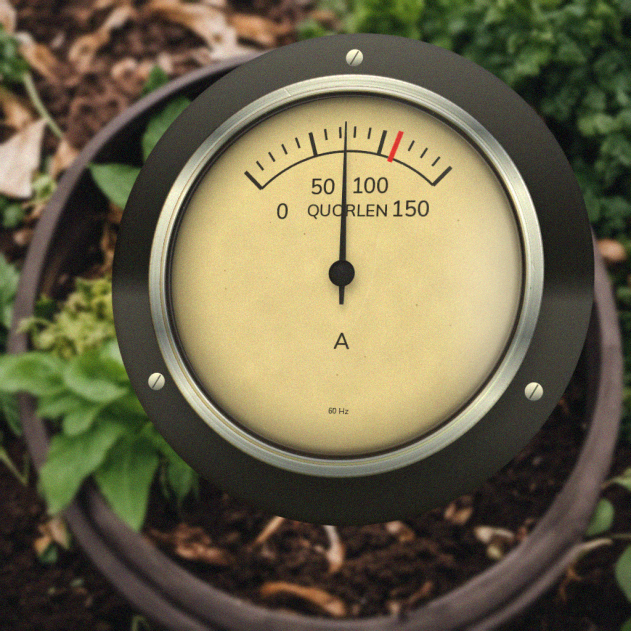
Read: {"value": 75, "unit": "A"}
